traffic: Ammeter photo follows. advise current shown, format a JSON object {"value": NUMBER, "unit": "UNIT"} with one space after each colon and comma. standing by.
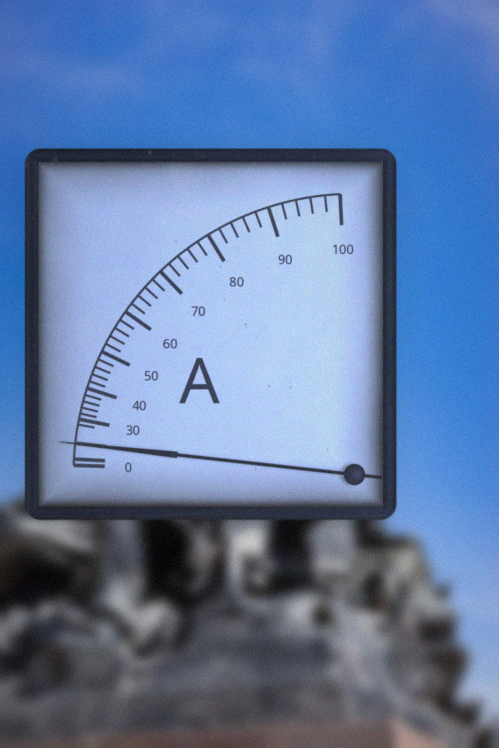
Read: {"value": 20, "unit": "A"}
